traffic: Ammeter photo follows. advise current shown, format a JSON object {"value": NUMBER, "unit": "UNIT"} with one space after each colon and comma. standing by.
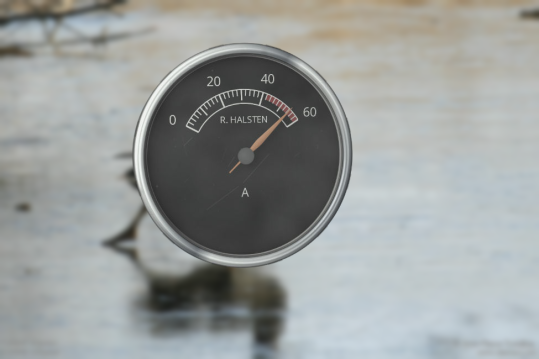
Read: {"value": 54, "unit": "A"}
